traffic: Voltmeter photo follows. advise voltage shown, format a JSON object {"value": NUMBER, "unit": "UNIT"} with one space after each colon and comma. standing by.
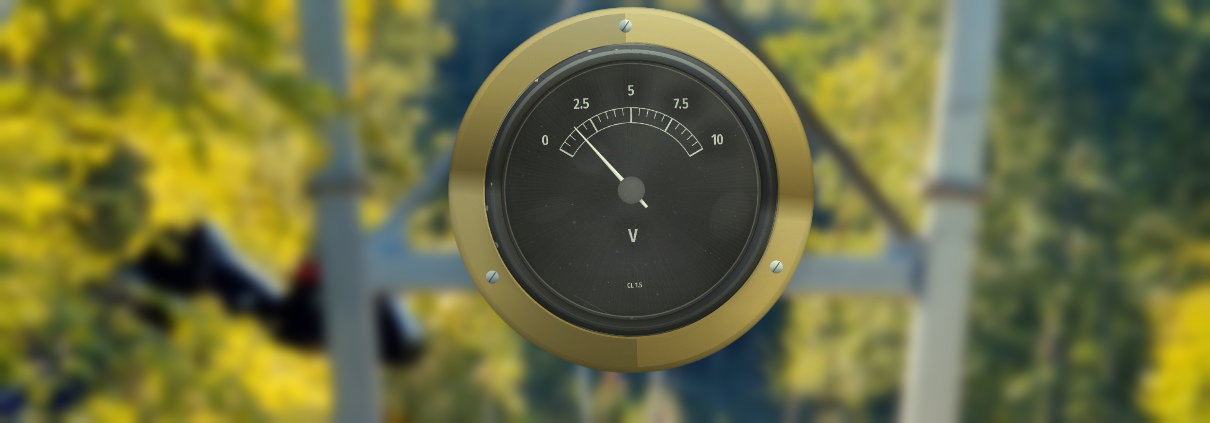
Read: {"value": 1.5, "unit": "V"}
